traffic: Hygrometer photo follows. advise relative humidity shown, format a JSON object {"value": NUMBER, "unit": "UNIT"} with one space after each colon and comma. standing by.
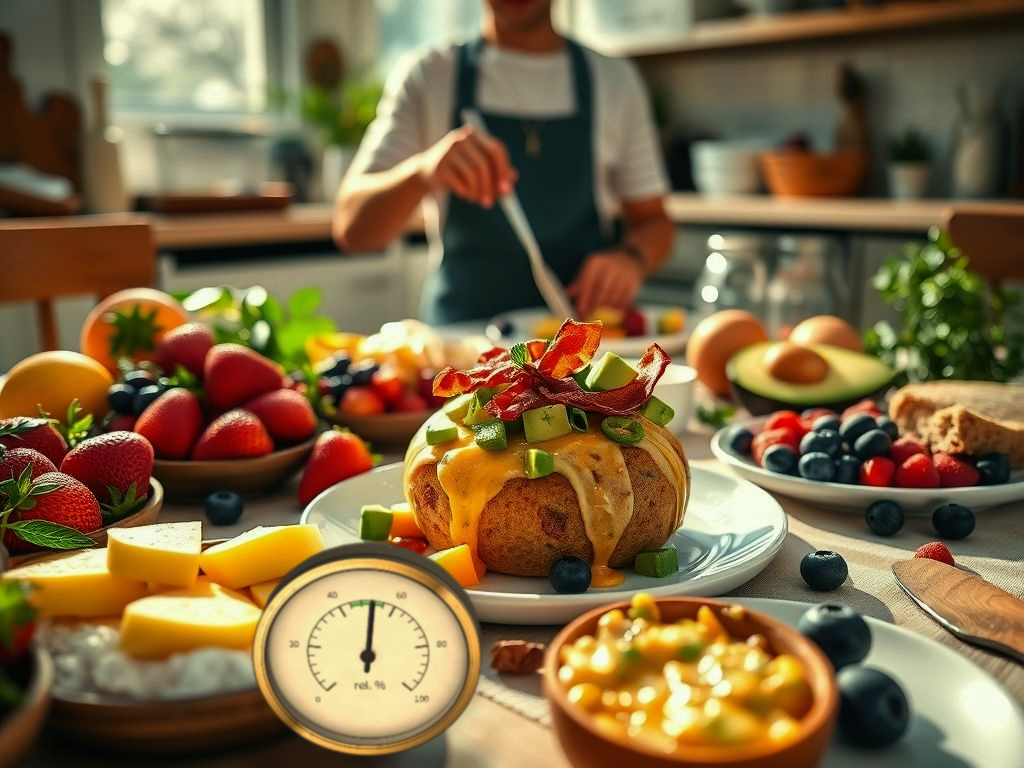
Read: {"value": 52, "unit": "%"}
